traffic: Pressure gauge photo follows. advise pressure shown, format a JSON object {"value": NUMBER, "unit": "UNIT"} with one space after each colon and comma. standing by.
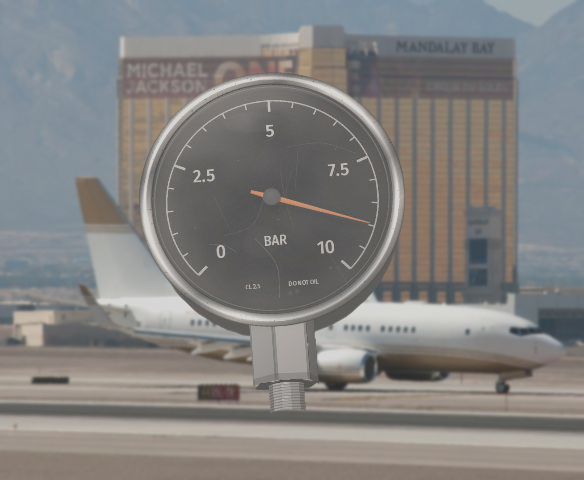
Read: {"value": 9, "unit": "bar"}
